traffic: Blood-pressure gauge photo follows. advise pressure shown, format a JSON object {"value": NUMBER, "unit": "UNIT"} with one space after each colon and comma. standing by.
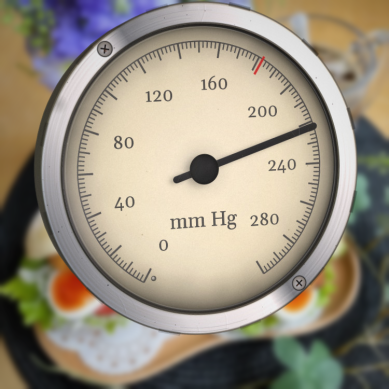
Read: {"value": 222, "unit": "mmHg"}
